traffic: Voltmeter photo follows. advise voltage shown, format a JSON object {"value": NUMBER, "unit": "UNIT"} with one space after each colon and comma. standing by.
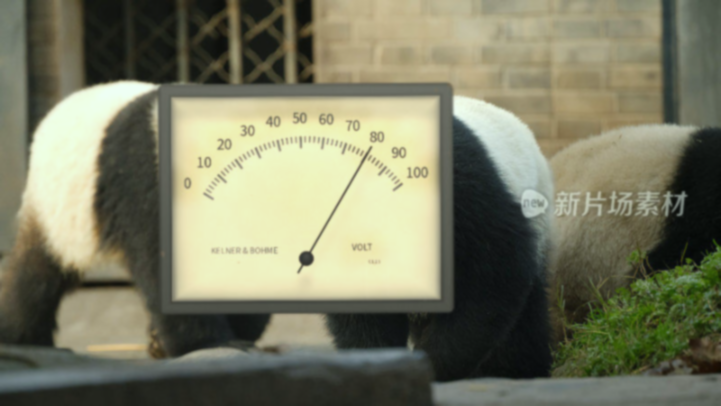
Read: {"value": 80, "unit": "V"}
